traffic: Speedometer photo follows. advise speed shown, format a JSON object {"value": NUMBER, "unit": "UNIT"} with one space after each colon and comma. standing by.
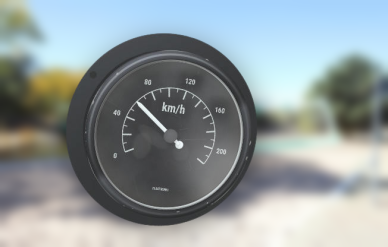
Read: {"value": 60, "unit": "km/h"}
